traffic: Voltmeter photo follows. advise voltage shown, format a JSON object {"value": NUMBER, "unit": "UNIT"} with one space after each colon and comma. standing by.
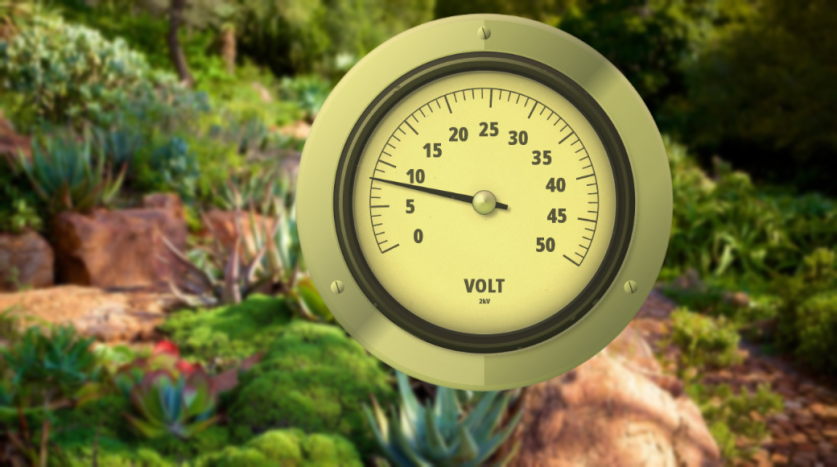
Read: {"value": 8, "unit": "V"}
